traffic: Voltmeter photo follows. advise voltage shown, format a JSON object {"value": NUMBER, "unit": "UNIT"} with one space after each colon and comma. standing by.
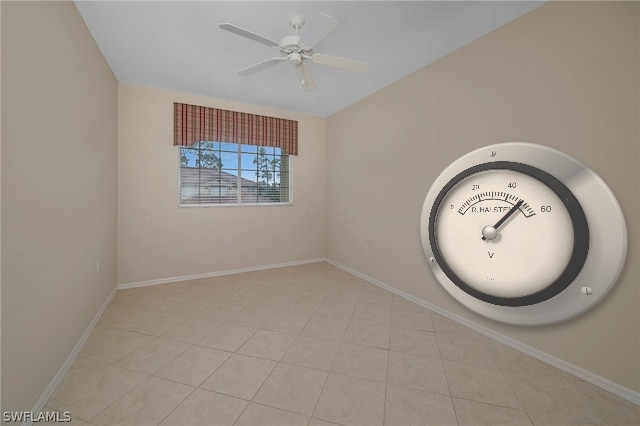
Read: {"value": 50, "unit": "V"}
